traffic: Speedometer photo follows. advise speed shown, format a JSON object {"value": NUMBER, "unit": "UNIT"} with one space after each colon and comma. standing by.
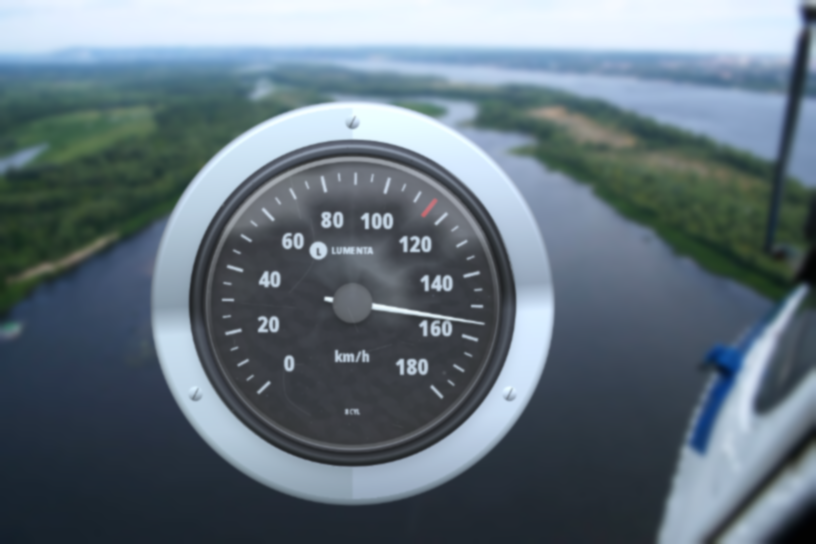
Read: {"value": 155, "unit": "km/h"}
